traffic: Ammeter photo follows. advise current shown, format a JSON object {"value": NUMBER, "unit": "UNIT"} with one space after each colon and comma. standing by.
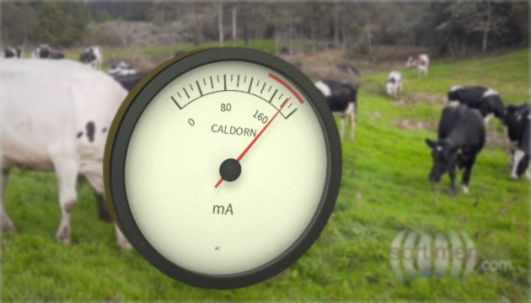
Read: {"value": 180, "unit": "mA"}
